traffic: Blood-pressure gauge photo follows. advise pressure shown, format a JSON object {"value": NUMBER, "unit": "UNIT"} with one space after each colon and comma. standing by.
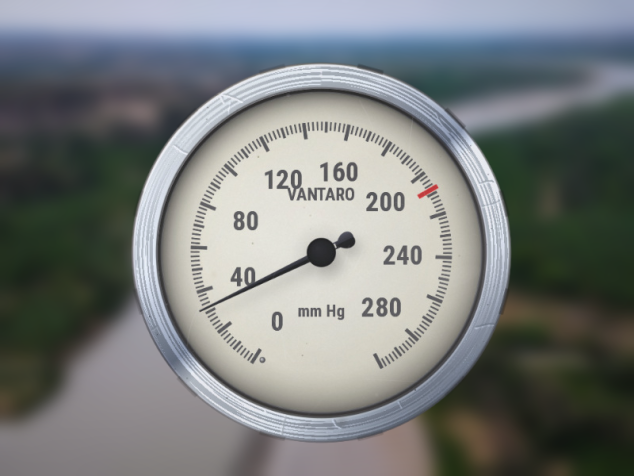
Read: {"value": 32, "unit": "mmHg"}
